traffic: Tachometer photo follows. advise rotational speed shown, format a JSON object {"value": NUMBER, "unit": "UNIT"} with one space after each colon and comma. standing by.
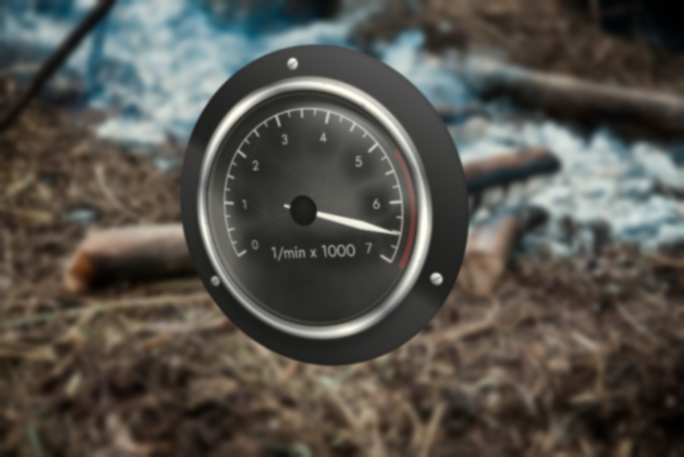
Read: {"value": 6500, "unit": "rpm"}
